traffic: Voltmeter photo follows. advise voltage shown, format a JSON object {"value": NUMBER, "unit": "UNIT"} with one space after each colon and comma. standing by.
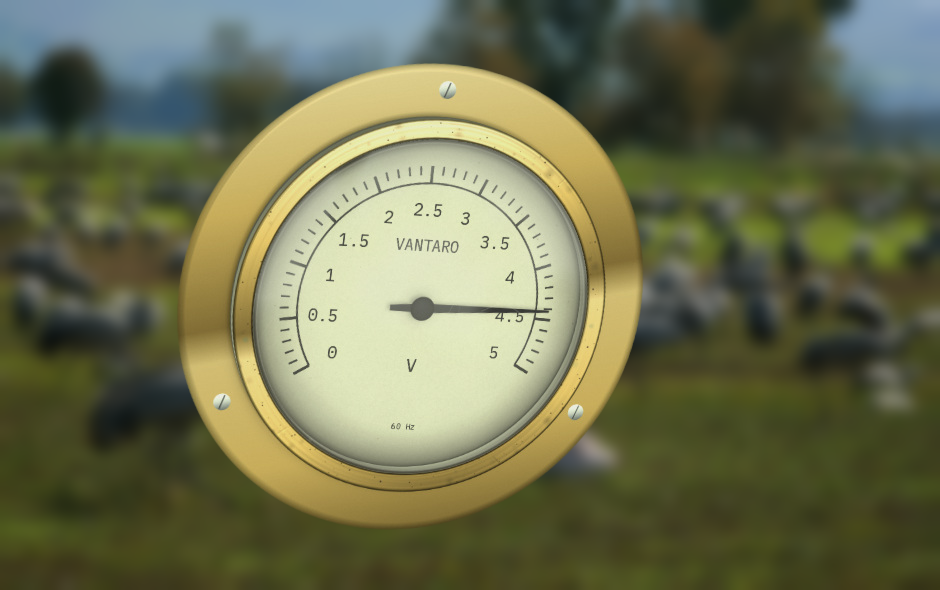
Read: {"value": 4.4, "unit": "V"}
